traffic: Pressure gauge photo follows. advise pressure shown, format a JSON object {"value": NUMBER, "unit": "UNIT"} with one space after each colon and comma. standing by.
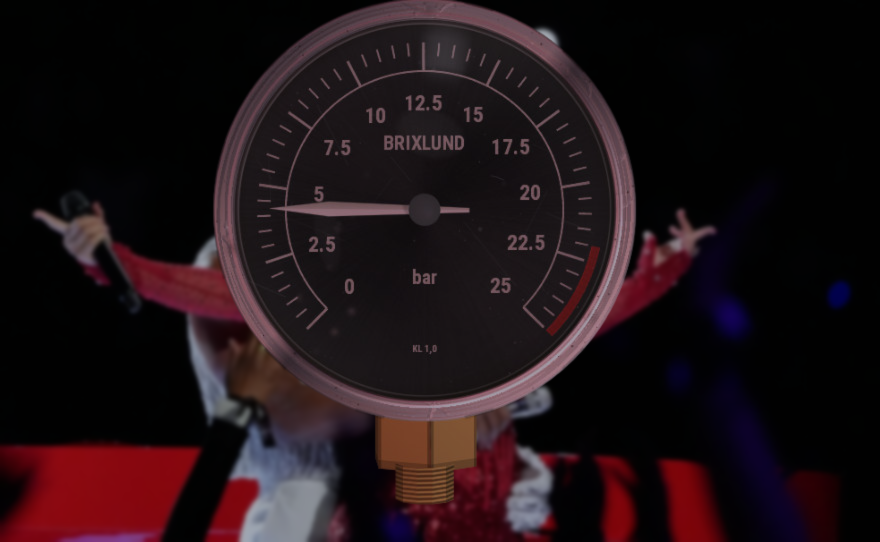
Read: {"value": 4.25, "unit": "bar"}
